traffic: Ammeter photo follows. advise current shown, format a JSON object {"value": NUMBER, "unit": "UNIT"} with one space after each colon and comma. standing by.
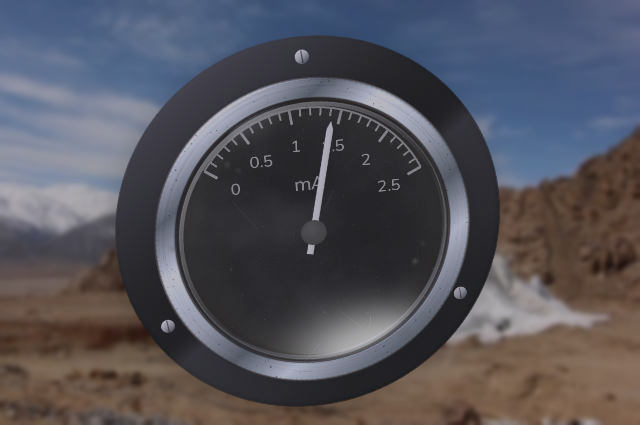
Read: {"value": 1.4, "unit": "mA"}
